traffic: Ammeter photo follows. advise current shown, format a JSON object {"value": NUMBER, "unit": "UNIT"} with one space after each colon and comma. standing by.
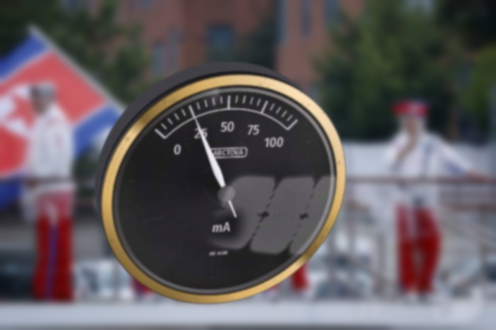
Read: {"value": 25, "unit": "mA"}
